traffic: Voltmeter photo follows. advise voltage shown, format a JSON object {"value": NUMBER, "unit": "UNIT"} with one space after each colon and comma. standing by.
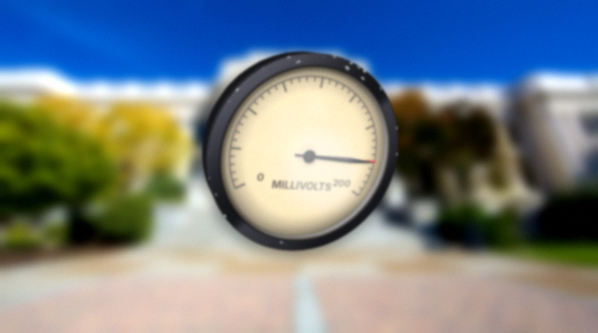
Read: {"value": 175, "unit": "mV"}
